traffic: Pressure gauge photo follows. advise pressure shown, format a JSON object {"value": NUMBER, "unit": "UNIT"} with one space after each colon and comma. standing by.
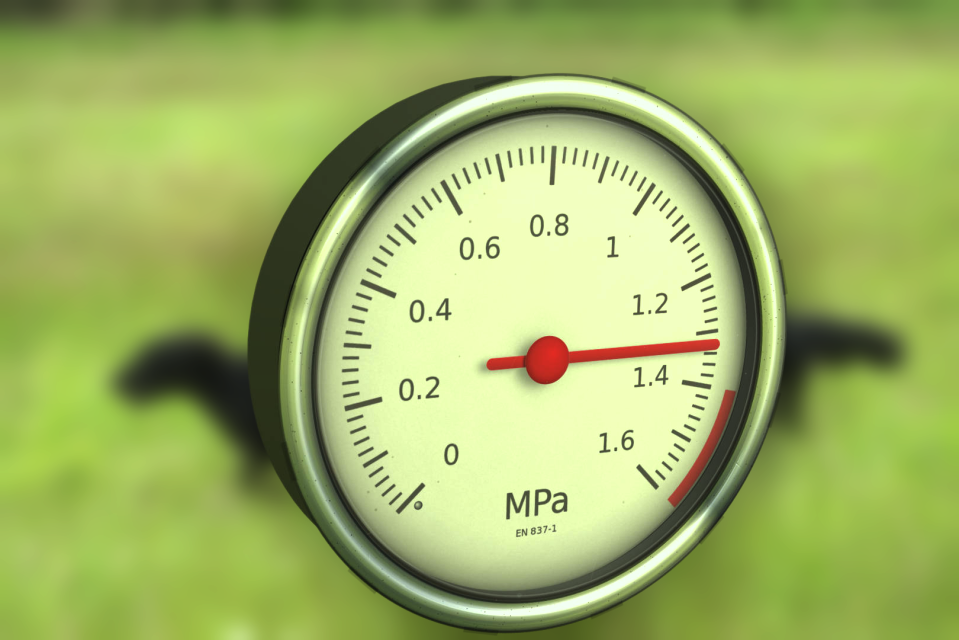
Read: {"value": 1.32, "unit": "MPa"}
